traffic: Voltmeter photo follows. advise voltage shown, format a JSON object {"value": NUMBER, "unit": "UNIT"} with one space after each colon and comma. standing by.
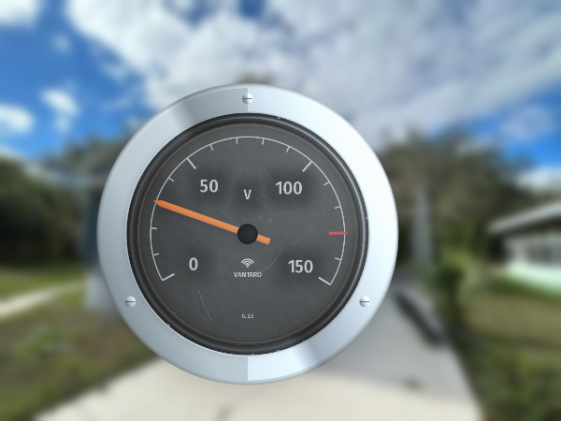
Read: {"value": 30, "unit": "V"}
